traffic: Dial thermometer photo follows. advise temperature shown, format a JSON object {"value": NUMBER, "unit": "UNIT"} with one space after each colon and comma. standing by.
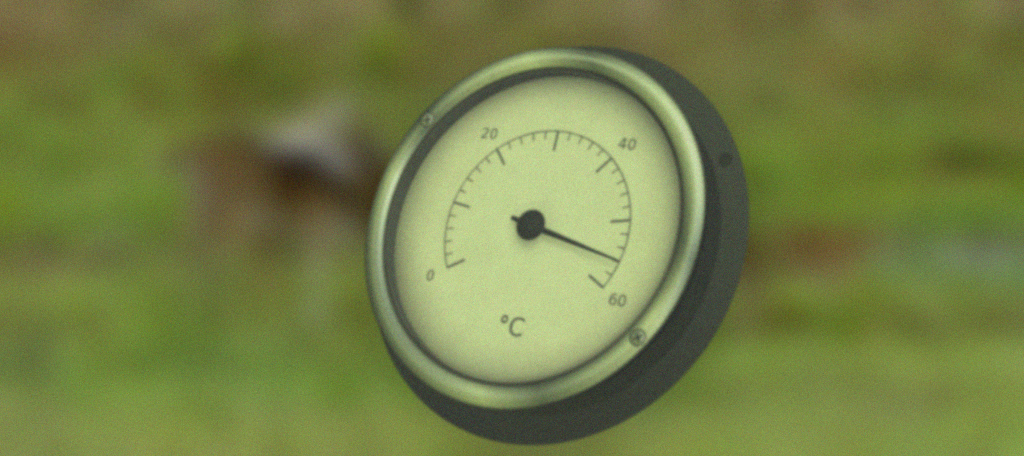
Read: {"value": 56, "unit": "°C"}
